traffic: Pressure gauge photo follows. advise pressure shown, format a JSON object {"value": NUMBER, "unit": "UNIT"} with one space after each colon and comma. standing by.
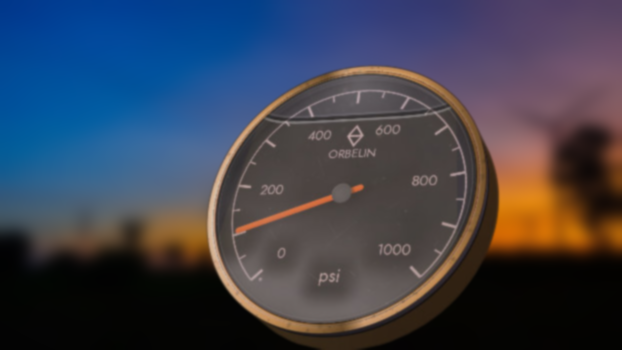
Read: {"value": 100, "unit": "psi"}
